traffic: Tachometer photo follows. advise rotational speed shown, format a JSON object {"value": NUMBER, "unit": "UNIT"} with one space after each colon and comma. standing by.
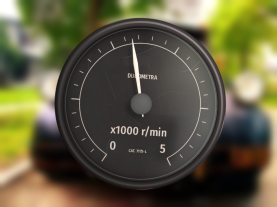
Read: {"value": 2300, "unit": "rpm"}
